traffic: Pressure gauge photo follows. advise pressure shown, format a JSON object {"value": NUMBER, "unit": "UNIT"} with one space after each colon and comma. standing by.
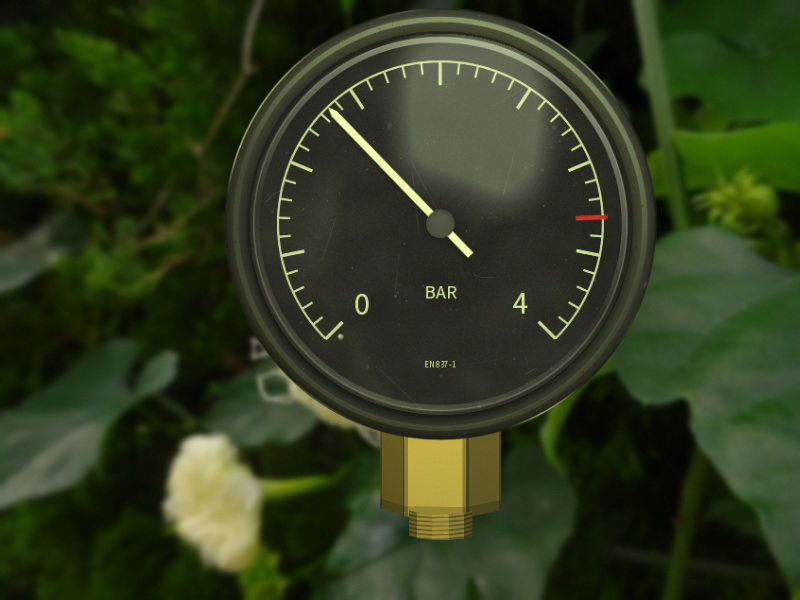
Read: {"value": 1.35, "unit": "bar"}
